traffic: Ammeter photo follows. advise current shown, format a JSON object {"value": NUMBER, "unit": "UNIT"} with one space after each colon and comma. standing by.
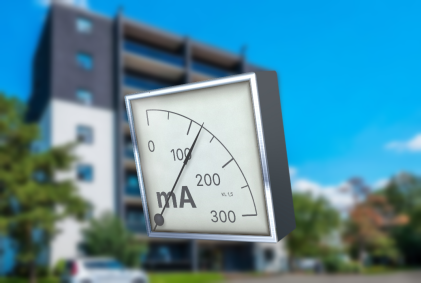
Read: {"value": 125, "unit": "mA"}
